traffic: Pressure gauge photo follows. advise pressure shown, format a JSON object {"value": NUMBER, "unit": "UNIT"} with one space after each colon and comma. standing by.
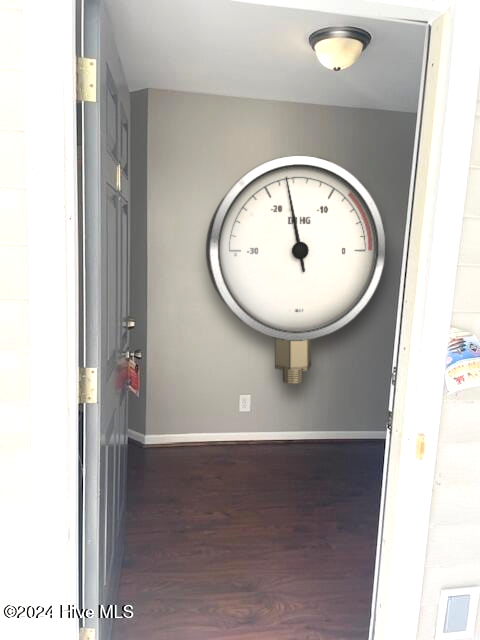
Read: {"value": -17, "unit": "inHg"}
